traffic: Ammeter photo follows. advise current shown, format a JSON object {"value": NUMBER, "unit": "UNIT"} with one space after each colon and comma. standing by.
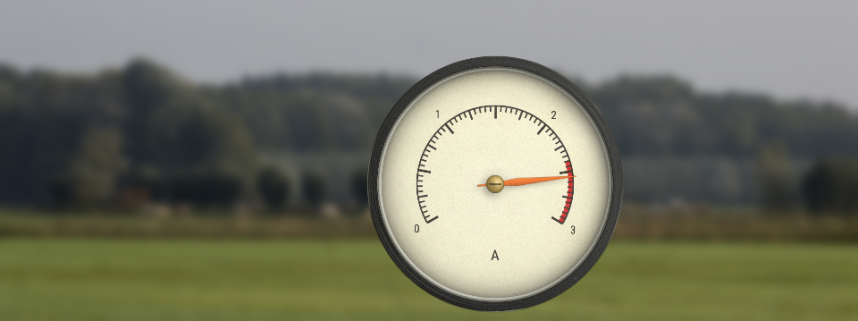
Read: {"value": 2.55, "unit": "A"}
